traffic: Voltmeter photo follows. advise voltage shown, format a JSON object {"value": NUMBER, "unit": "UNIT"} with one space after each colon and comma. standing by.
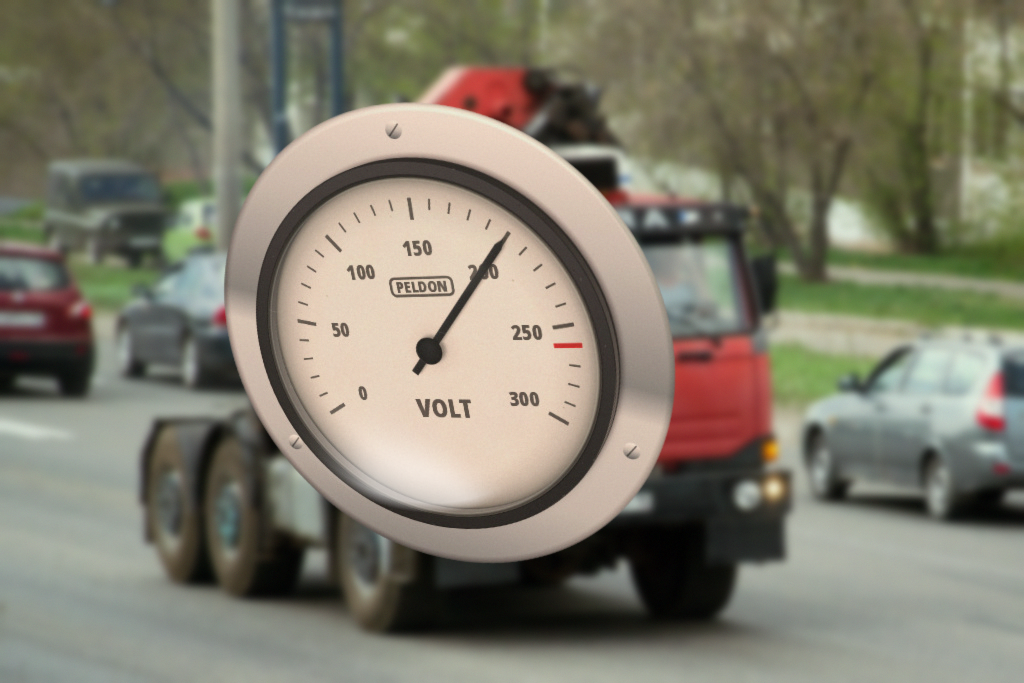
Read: {"value": 200, "unit": "V"}
